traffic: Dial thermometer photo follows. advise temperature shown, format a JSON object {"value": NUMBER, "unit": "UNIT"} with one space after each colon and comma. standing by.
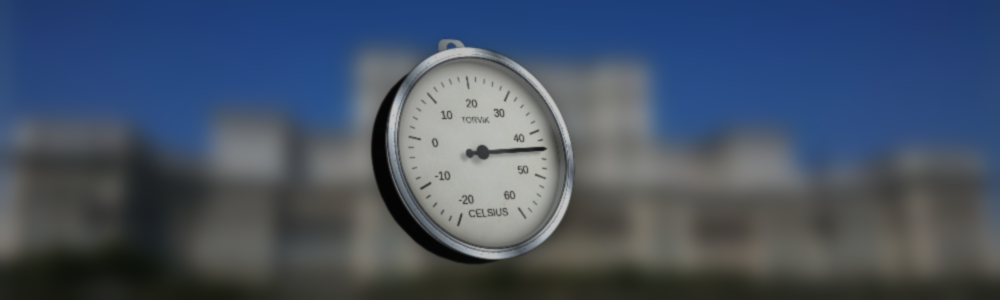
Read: {"value": 44, "unit": "°C"}
